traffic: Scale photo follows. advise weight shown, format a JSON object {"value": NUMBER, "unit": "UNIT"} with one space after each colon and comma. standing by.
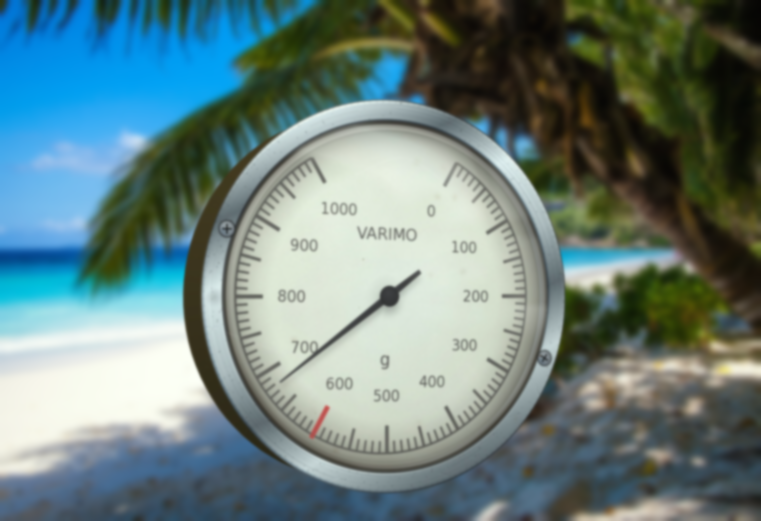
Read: {"value": 680, "unit": "g"}
